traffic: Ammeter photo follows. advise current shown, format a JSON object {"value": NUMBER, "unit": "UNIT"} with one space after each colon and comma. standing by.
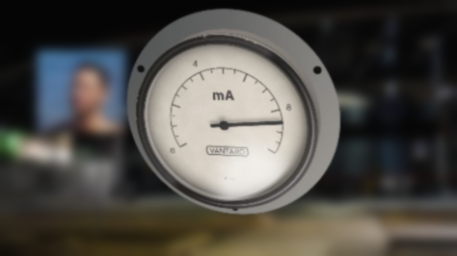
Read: {"value": 8.5, "unit": "mA"}
